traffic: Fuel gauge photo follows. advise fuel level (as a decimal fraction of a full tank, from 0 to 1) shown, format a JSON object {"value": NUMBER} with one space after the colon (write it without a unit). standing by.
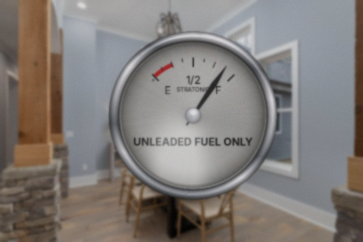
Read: {"value": 0.875}
